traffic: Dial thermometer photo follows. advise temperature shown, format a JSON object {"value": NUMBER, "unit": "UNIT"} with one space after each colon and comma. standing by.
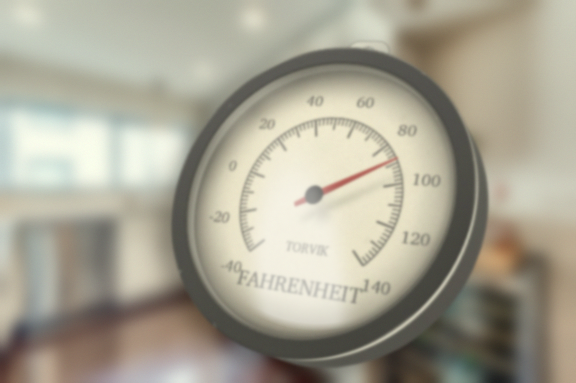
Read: {"value": 90, "unit": "°F"}
